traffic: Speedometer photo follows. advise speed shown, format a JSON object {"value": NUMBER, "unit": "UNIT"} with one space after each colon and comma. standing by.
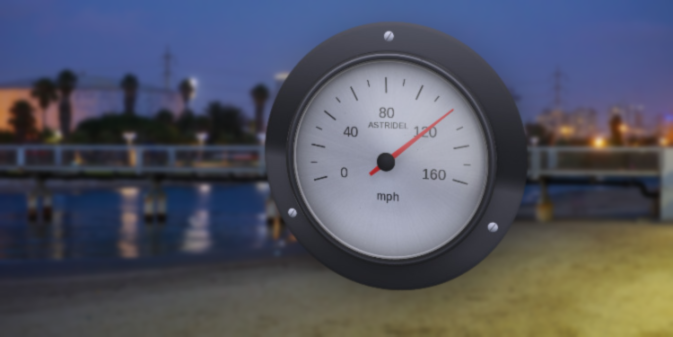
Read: {"value": 120, "unit": "mph"}
